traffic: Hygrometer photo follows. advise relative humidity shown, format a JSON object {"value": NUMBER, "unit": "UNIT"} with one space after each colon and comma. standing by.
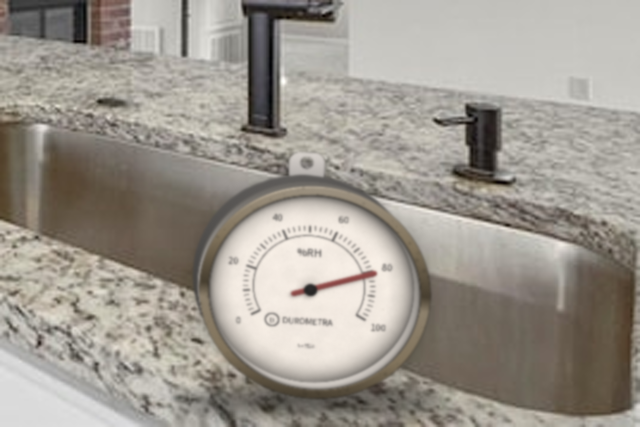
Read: {"value": 80, "unit": "%"}
